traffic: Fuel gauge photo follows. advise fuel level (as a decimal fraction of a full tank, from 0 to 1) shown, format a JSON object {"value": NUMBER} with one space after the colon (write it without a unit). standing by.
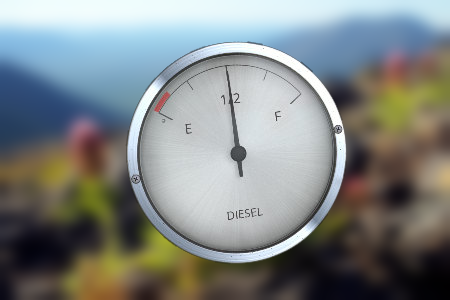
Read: {"value": 0.5}
